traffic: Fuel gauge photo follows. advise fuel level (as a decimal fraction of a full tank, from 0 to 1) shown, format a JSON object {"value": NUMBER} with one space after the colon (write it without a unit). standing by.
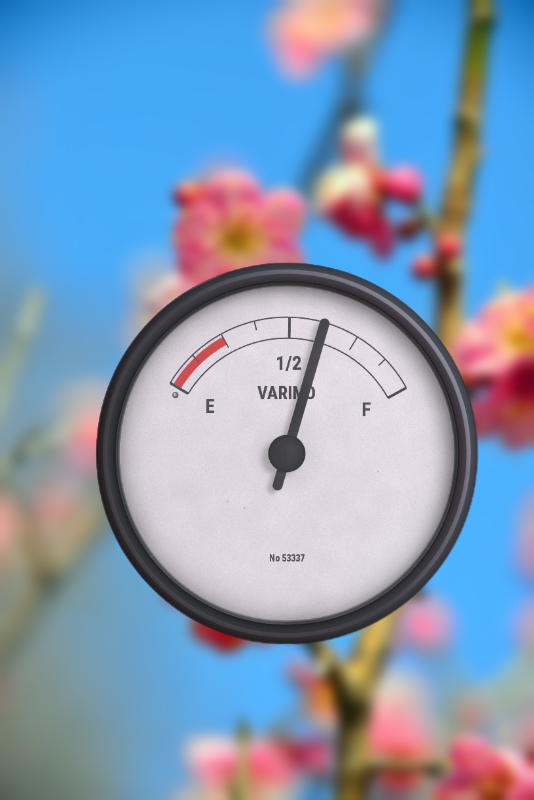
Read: {"value": 0.625}
